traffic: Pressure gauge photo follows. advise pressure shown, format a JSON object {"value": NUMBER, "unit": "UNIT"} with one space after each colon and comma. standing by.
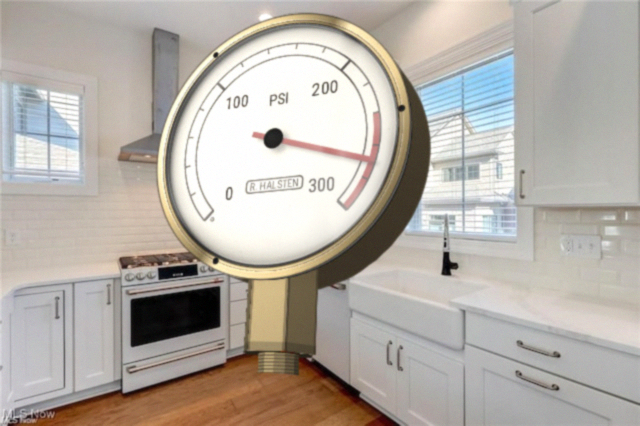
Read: {"value": 270, "unit": "psi"}
